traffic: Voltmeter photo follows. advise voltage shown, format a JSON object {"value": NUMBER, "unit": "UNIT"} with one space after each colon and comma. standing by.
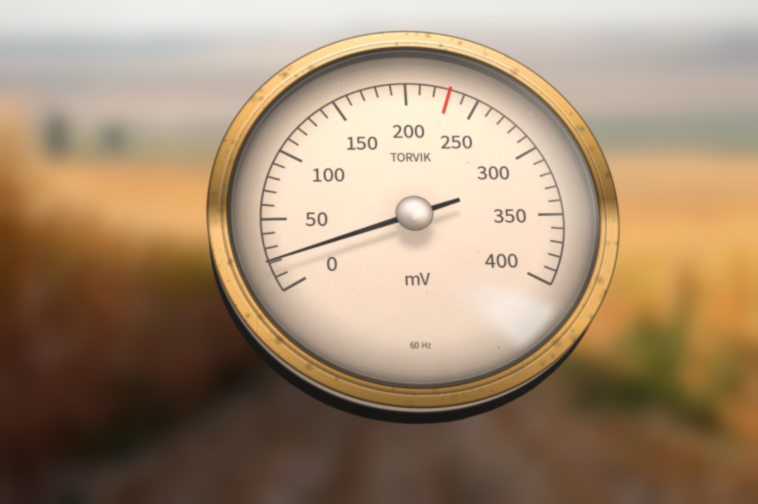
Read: {"value": 20, "unit": "mV"}
